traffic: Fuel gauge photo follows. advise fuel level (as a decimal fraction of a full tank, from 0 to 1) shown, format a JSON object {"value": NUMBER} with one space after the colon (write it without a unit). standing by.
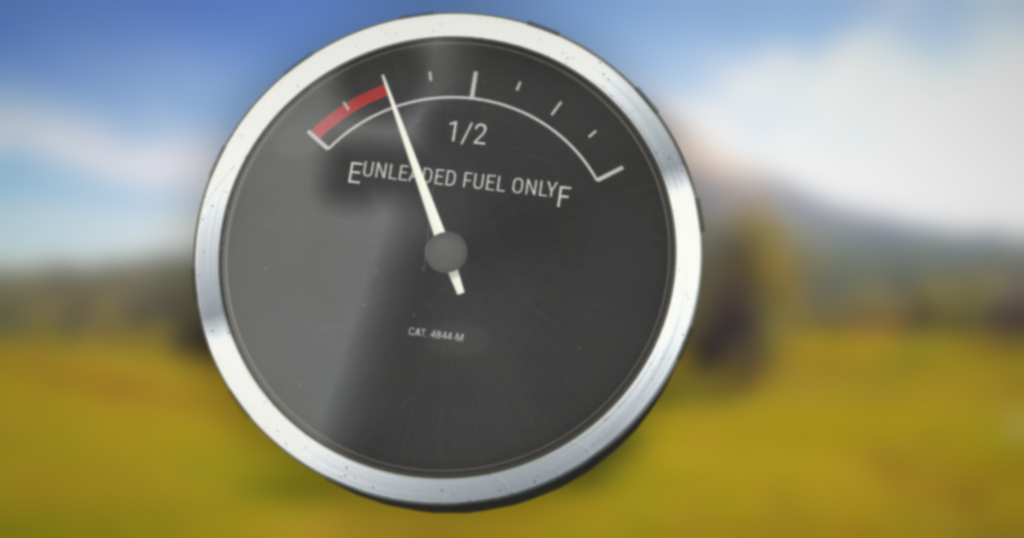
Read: {"value": 0.25}
